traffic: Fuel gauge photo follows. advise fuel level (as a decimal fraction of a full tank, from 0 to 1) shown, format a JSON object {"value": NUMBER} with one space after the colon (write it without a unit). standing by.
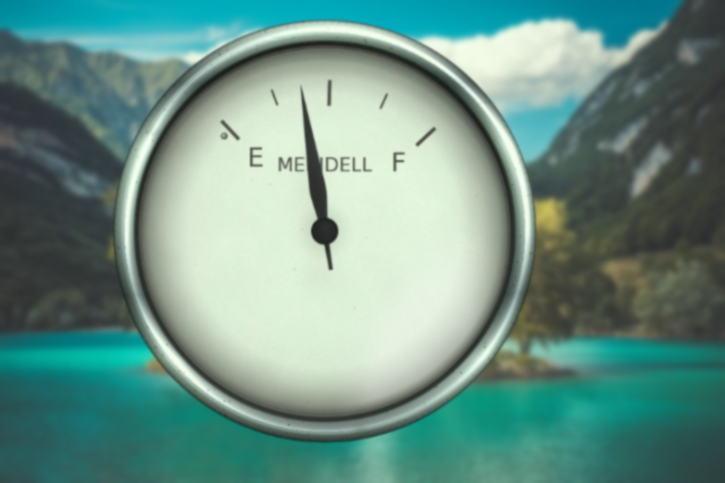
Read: {"value": 0.375}
